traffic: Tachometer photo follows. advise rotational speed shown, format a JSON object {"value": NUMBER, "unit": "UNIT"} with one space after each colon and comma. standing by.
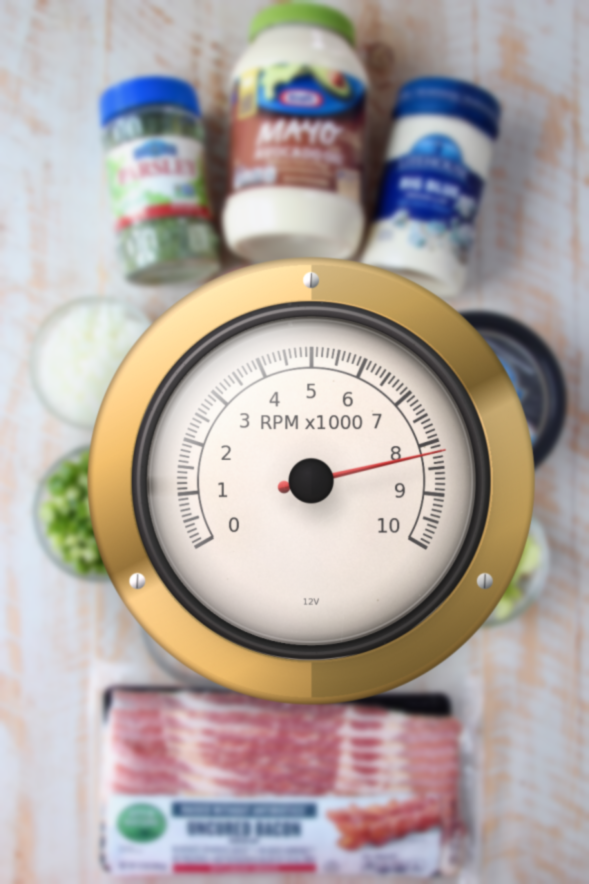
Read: {"value": 8200, "unit": "rpm"}
